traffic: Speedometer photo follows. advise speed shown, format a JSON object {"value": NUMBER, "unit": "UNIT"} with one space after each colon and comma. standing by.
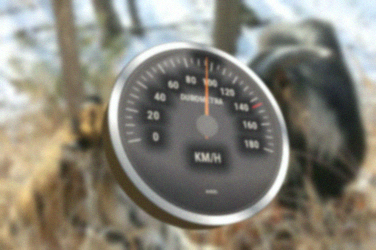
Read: {"value": 95, "unit": "km/h"}
